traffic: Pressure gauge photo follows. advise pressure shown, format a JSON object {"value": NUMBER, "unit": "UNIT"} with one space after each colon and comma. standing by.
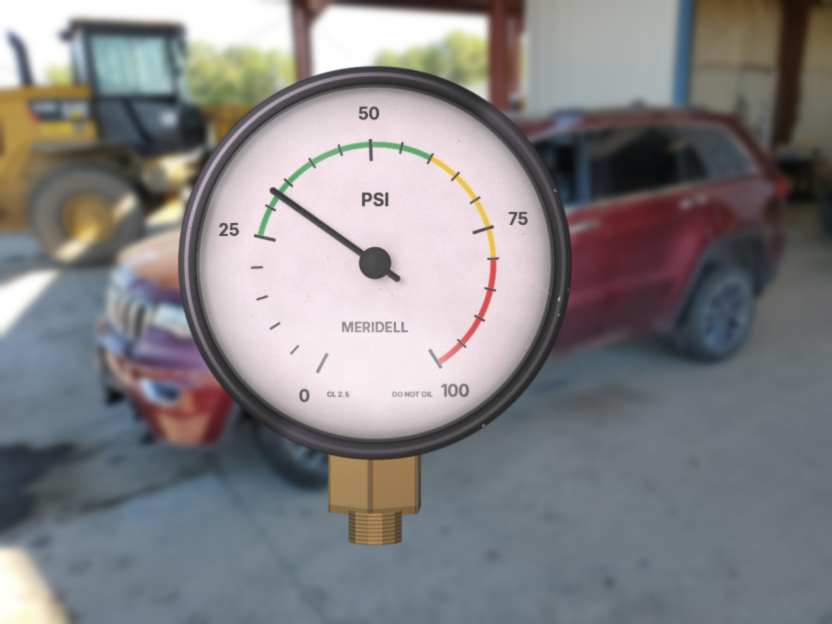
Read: {"value": 32.5, "unit": "psi"}
